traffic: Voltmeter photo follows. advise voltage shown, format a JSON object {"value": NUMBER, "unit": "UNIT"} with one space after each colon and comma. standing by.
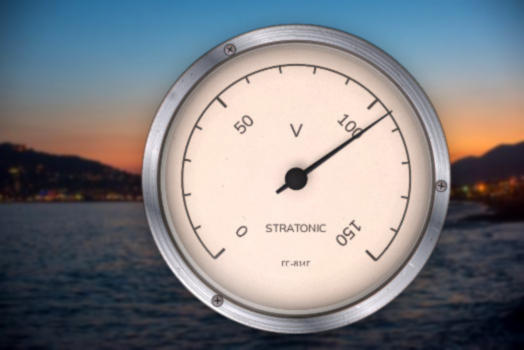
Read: {"value": 105, "unit": "V"}
